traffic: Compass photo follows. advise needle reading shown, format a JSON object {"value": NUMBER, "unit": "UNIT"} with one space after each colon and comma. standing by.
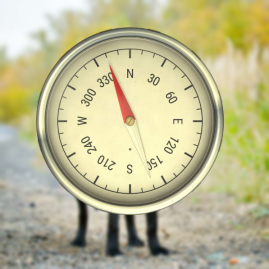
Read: {"value": 340, "unit": "°"}
